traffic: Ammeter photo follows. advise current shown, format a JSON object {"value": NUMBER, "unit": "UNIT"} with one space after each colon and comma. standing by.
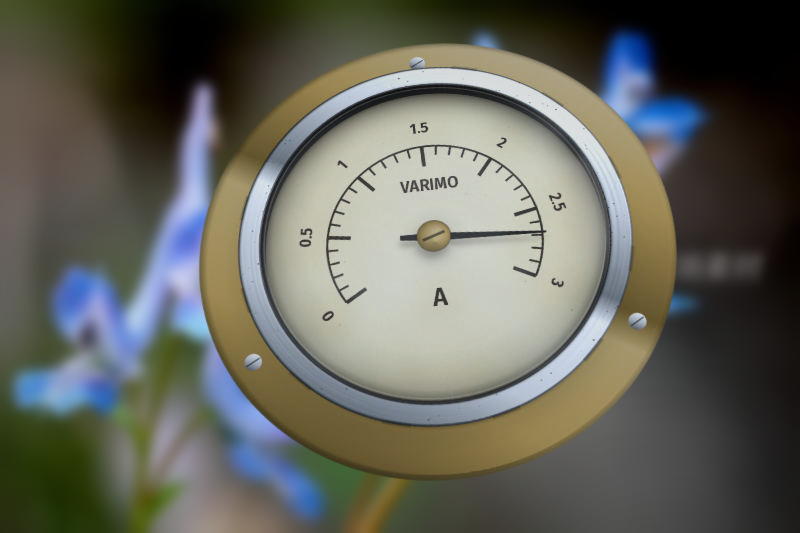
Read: {"value": 2.7, "unit": "A"}
